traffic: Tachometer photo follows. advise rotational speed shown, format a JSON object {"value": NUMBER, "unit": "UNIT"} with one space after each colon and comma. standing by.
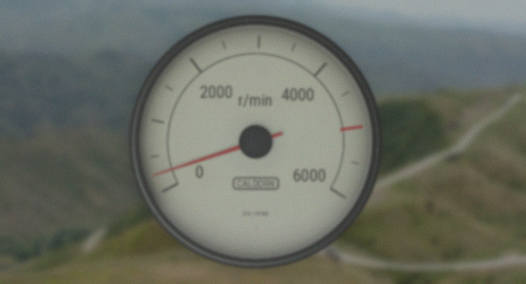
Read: {"value": 250, "unit": "rpm"}
